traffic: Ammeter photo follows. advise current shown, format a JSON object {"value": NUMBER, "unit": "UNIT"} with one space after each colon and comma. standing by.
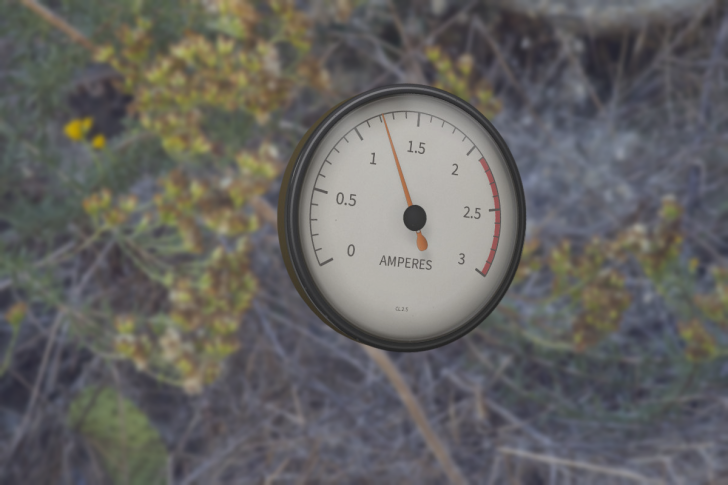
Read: {"value": 1.2, "unit": "A"}
